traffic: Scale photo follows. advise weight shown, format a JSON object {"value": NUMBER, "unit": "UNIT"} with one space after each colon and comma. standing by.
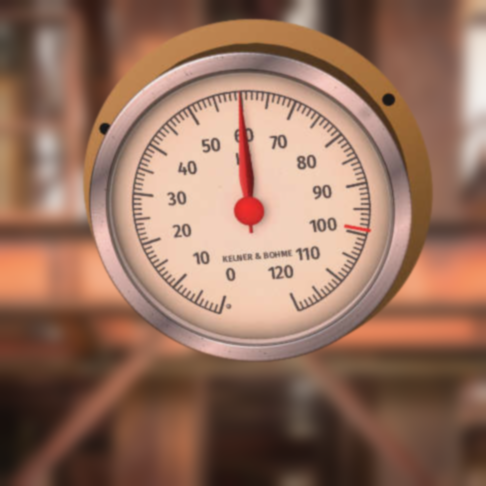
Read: {"value": 60, "unit": "kg"}
